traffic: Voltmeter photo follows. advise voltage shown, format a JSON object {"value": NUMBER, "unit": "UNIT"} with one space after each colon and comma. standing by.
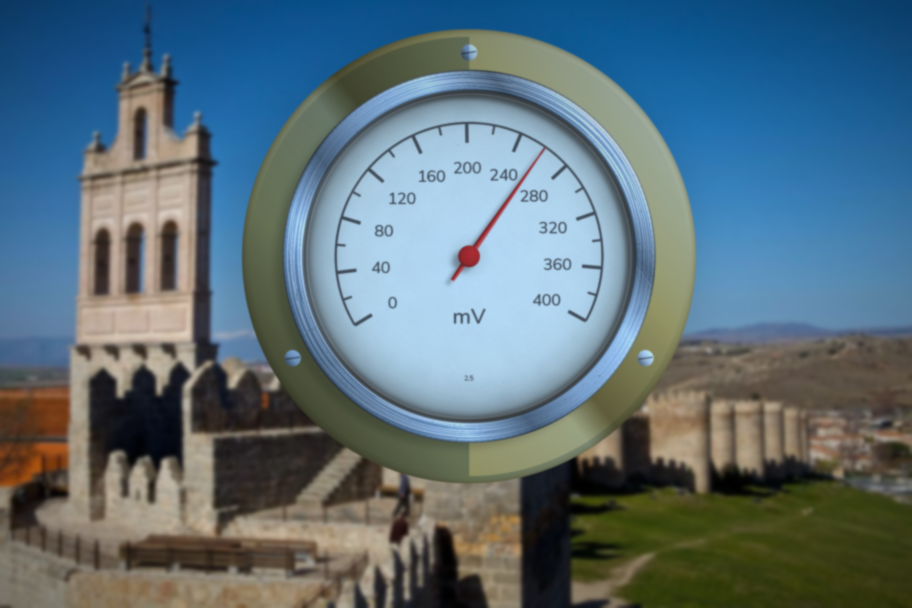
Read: {"value": 260, "unit": "mV"}
